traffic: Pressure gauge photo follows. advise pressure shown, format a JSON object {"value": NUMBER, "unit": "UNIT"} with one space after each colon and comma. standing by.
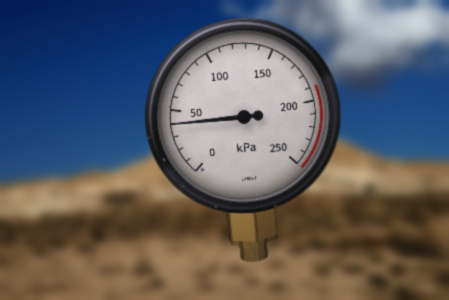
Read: {"value": 40, "unit": "kPa"}
